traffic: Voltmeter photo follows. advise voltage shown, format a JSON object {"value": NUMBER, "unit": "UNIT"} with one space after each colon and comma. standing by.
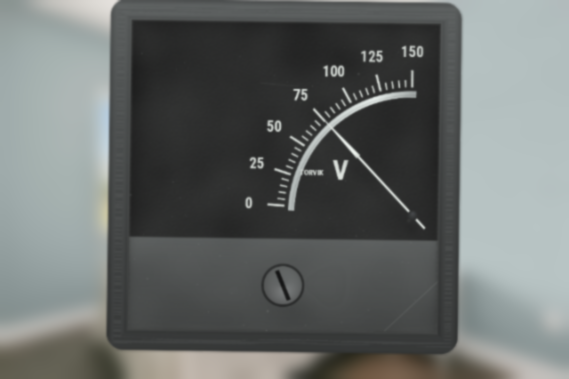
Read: {"value": 75, "unit": "V"}
